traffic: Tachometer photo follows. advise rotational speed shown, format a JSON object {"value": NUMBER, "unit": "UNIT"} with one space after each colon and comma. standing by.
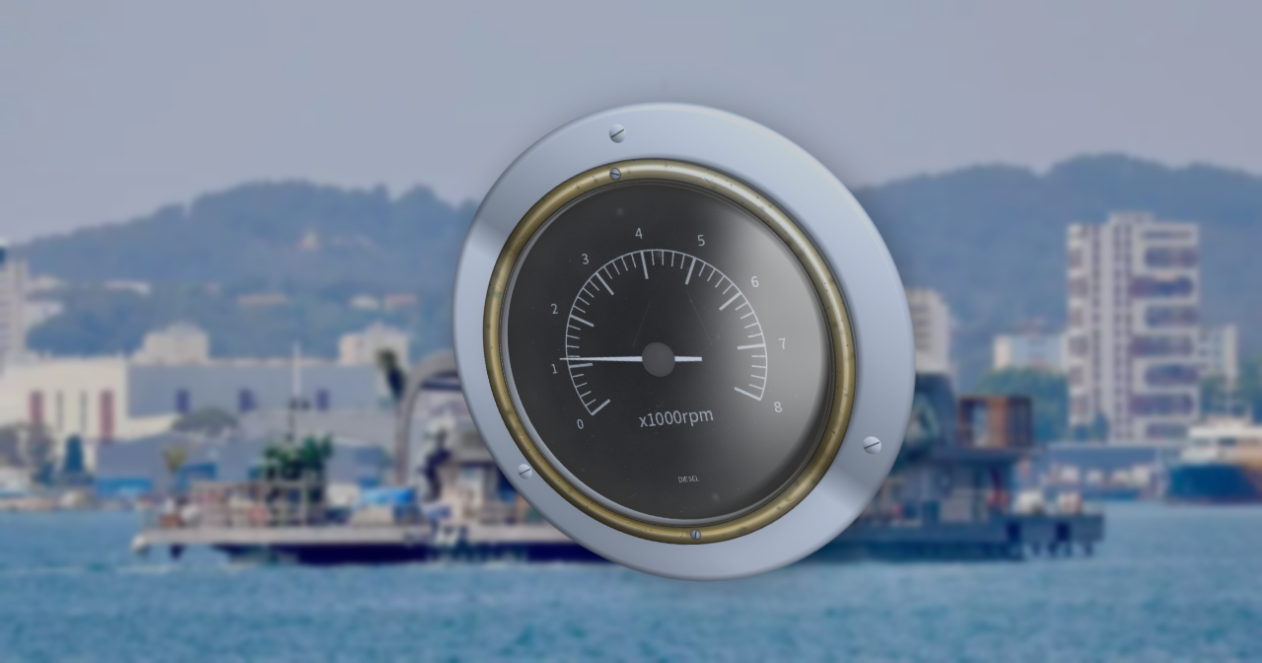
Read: {"value": 1200, "unit": "rpm"}
